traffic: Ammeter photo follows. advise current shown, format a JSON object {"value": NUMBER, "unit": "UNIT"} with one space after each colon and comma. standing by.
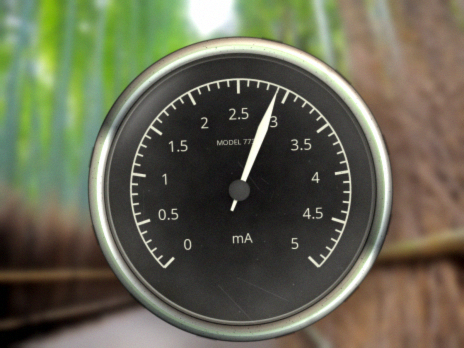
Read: {"value": 2.9, "unit": "mA"}
